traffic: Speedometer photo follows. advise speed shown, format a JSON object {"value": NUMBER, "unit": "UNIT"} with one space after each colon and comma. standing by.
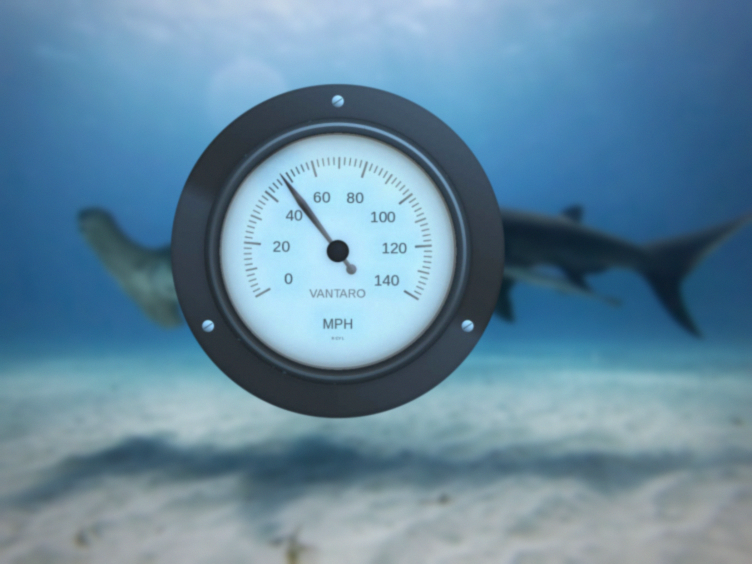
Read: {"value": 48, "unit": "mph"}
